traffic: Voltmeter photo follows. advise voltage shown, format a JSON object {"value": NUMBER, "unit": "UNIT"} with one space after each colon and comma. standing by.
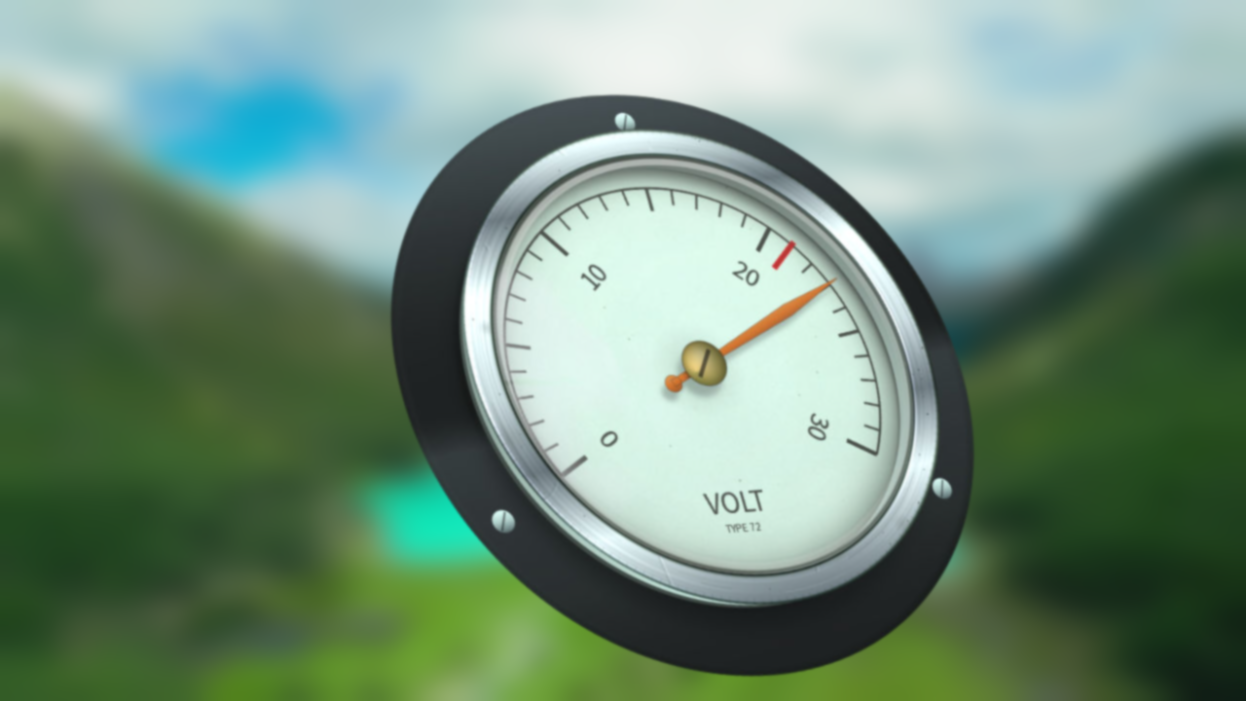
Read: {"value": 23, "unit": "V"}
